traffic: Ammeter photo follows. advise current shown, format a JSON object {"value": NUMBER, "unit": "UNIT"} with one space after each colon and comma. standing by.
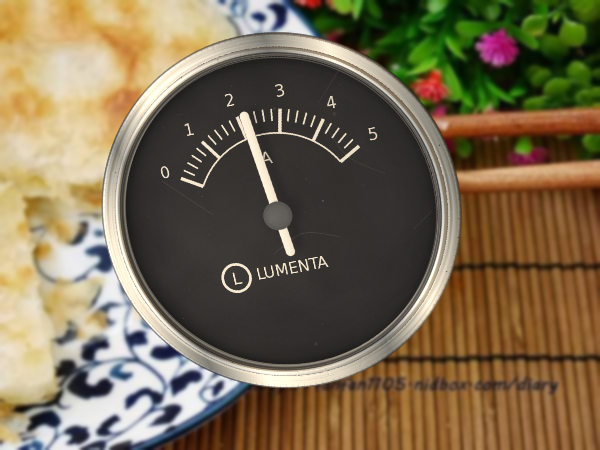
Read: {"value": 2.2, "unit": "A"}
